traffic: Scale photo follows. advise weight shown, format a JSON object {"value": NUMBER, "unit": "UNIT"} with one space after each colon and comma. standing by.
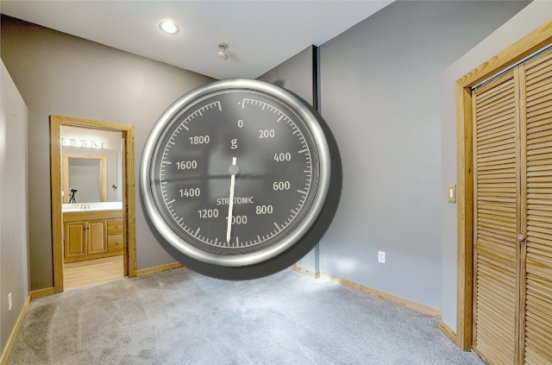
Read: {"value": 1040, "unit": "g"}
